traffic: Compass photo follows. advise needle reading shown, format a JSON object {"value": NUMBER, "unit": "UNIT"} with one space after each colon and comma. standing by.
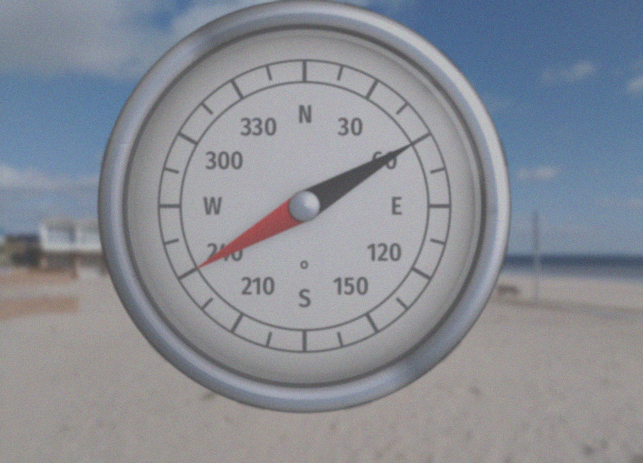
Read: {"value": 240, "unit": "°"}
